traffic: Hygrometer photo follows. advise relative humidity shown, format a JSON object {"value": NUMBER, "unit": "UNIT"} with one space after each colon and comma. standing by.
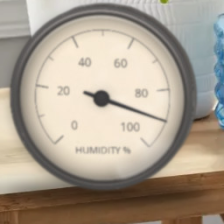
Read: {"value": 90, "unit": "%"}
